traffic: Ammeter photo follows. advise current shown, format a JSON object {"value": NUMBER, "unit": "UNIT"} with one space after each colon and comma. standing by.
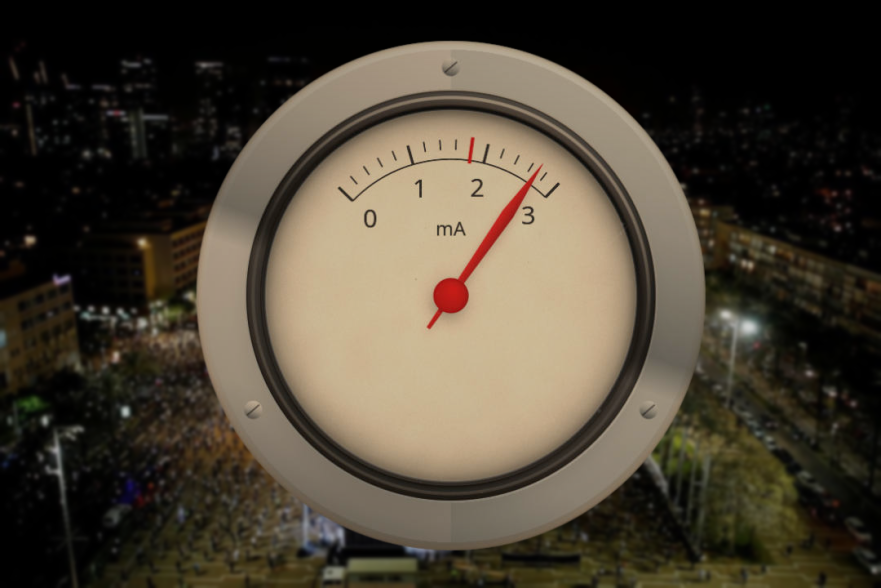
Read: {"value": 2.7, "unit": "mA"}
